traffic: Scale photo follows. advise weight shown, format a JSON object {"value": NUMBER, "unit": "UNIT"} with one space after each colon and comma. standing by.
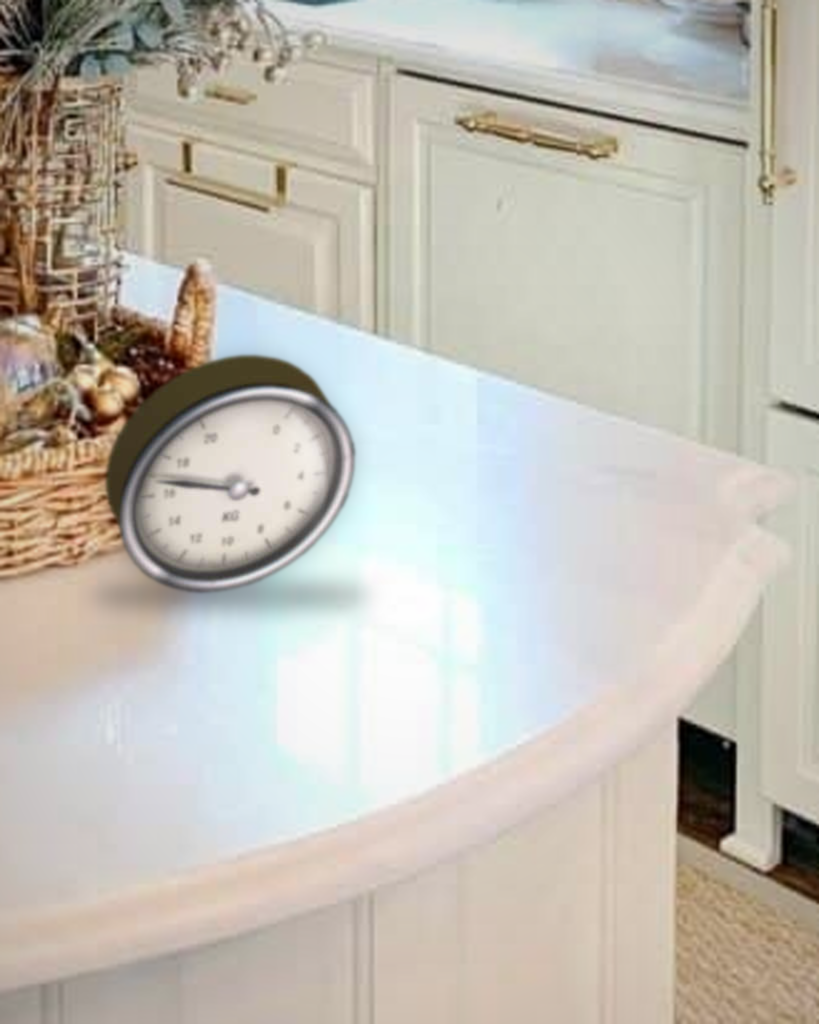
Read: {"value": 17, "unit": "kg"}
